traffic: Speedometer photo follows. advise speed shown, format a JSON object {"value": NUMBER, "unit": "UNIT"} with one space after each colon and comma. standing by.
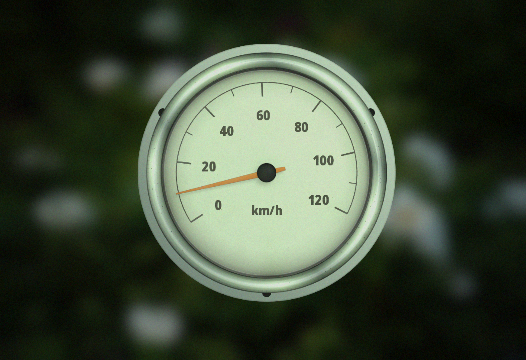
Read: {"value": 10, "unit": "km/h"}
